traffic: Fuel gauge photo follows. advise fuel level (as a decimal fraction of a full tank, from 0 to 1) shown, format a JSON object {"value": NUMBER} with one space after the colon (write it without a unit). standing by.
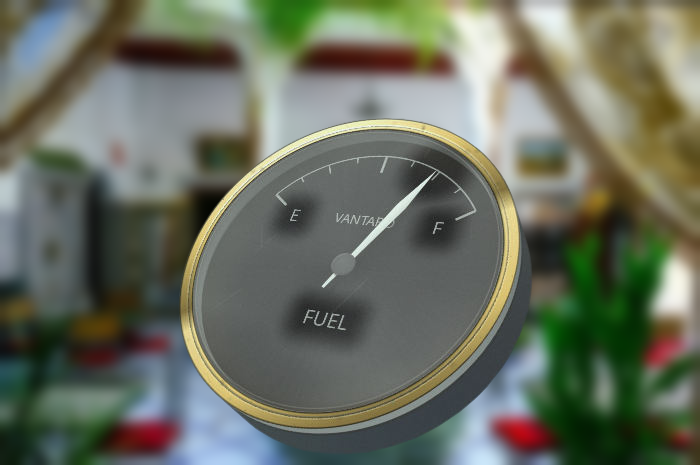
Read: {"value": 0.75}
